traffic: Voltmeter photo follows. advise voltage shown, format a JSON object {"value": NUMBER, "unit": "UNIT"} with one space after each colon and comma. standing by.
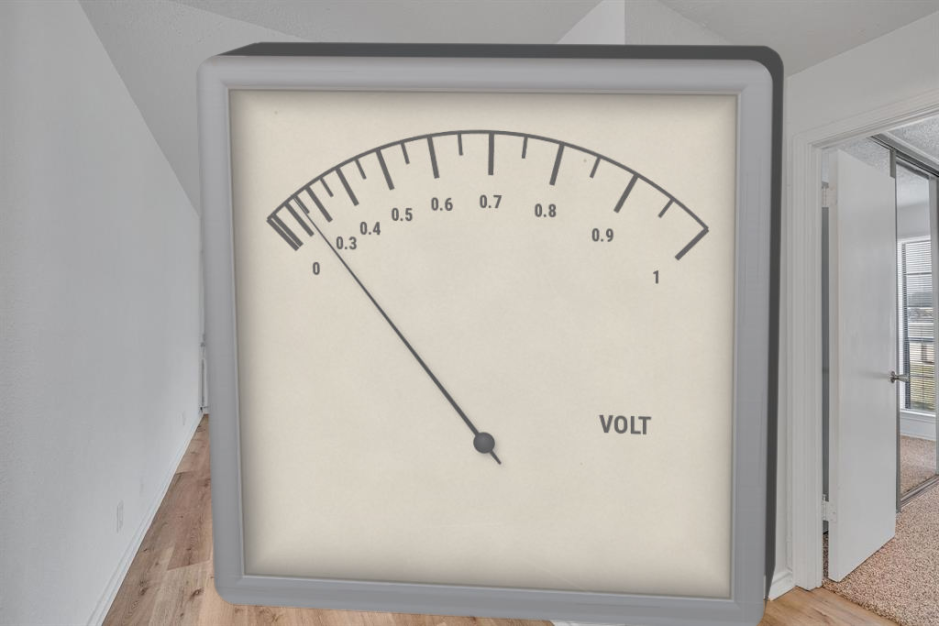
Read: {"value": 0.25, "unit": "V"}
